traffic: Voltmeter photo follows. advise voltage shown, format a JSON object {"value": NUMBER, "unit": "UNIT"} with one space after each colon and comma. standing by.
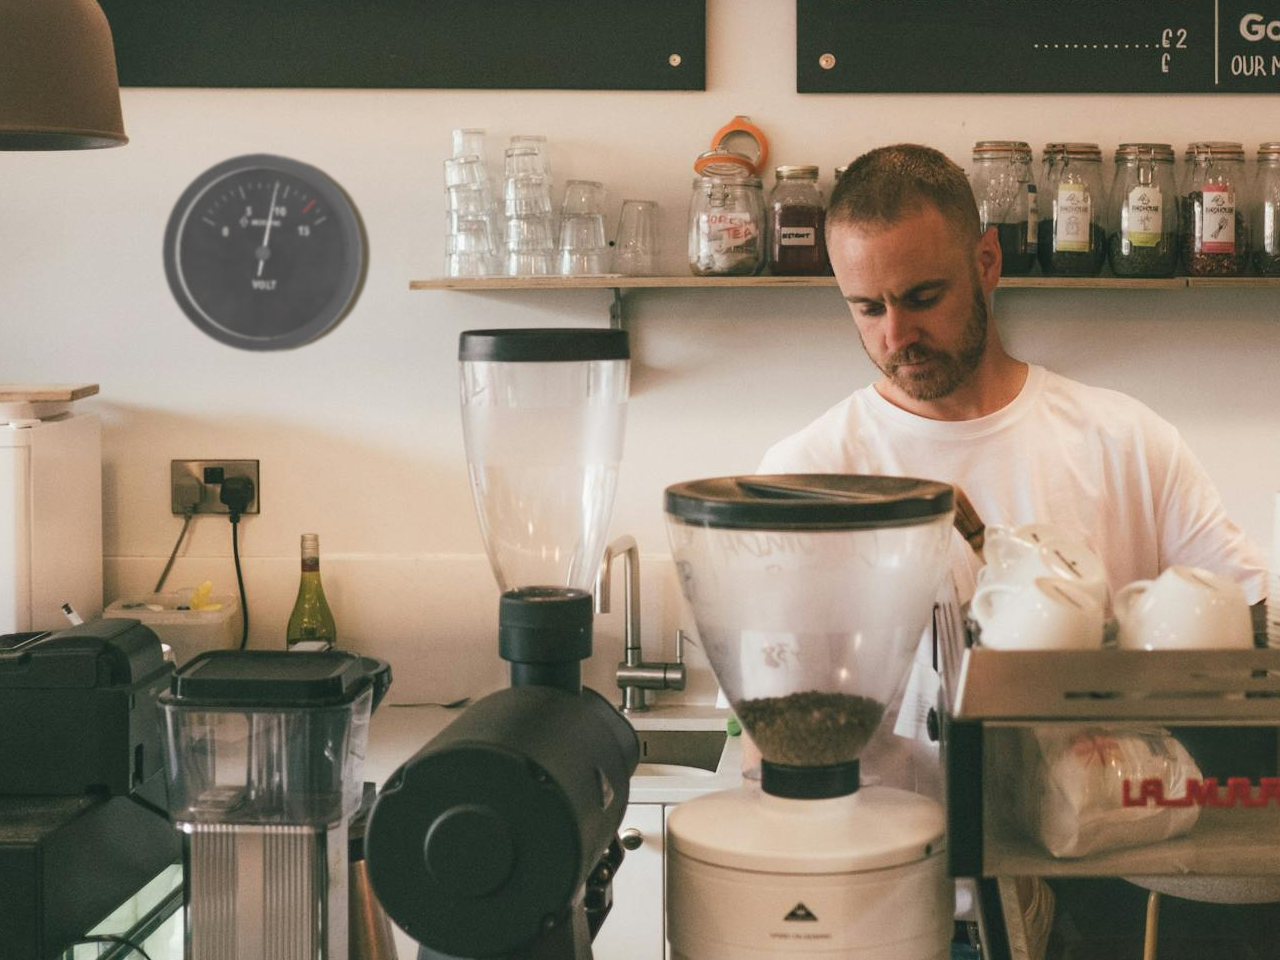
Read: {"value": 9, "unit": "V"}
